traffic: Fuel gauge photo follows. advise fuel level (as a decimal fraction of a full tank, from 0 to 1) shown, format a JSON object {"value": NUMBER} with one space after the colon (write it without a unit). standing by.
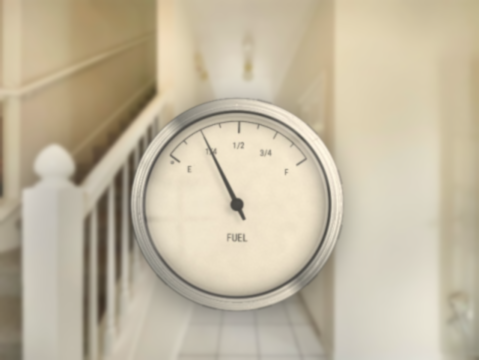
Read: {"value": 0.25}
